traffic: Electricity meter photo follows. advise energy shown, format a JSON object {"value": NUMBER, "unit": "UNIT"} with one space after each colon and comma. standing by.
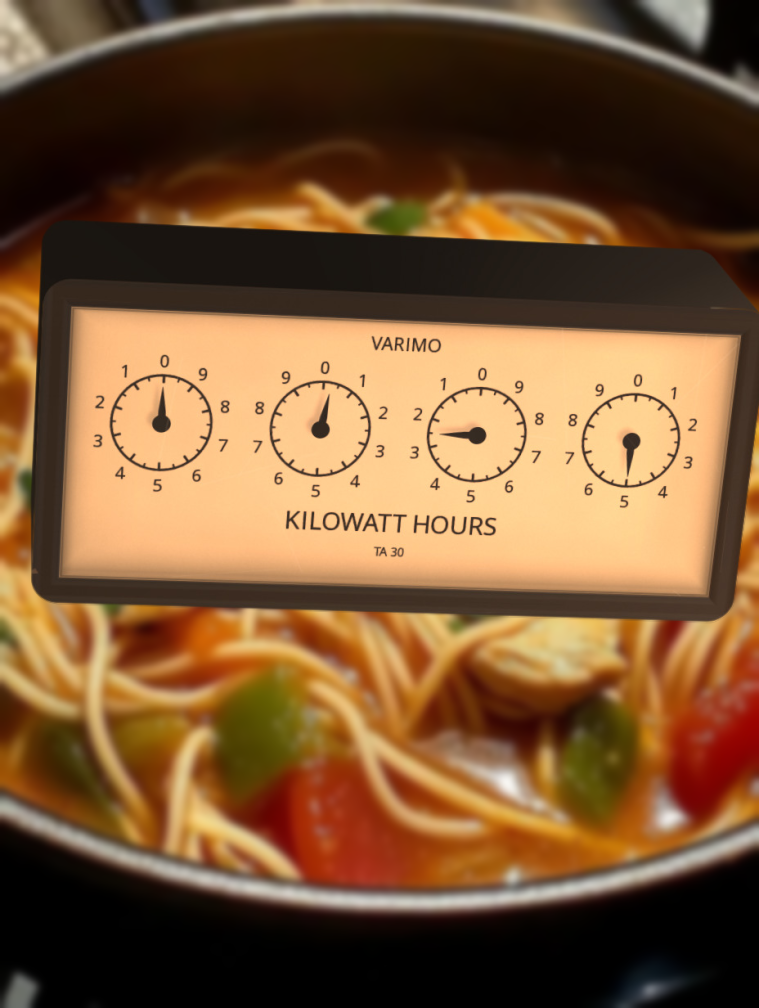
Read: {"value": 25, "unit": "kWh"}
